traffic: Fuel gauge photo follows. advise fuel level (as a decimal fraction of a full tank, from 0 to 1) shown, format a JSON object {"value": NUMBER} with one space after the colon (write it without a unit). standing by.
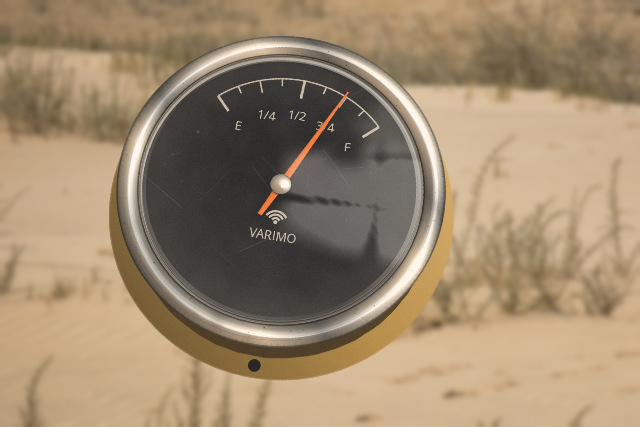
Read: {"value": 0.75}
